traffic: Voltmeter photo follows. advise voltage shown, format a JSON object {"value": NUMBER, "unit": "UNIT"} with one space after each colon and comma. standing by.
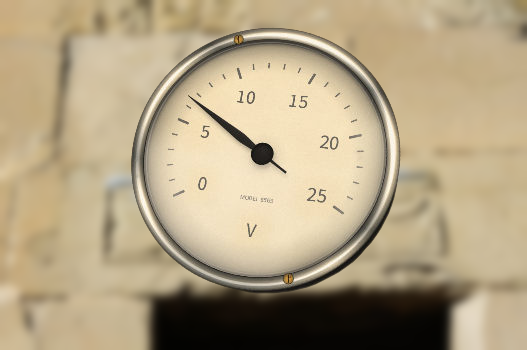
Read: {"value": 6.5, "unit": "V"}
